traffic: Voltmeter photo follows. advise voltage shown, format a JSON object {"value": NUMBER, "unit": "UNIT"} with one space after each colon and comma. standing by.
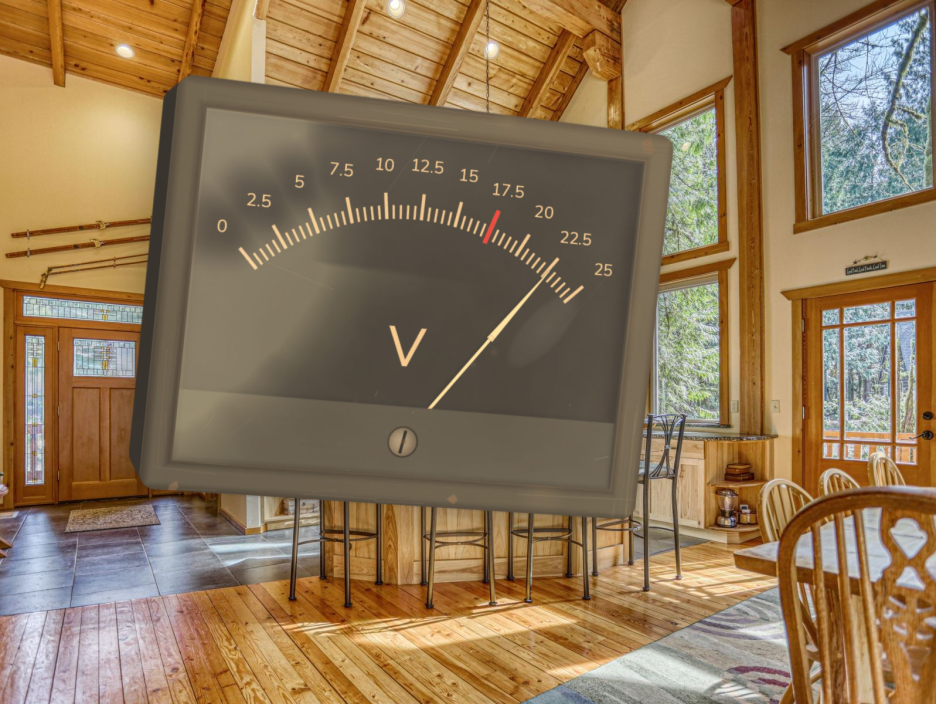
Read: {"value": 22.5, "unit": "V"}
